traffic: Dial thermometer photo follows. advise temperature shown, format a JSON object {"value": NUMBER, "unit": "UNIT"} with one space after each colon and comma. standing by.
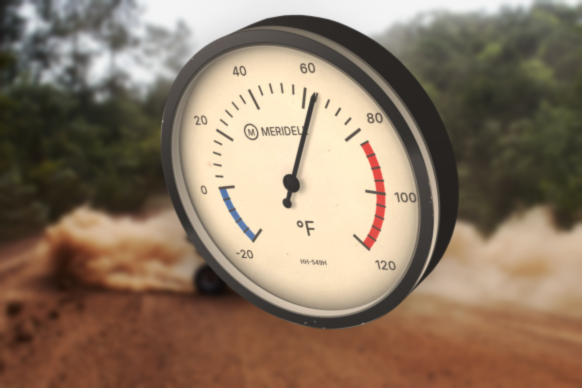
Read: {"value": 64, "unit": "°F"}
